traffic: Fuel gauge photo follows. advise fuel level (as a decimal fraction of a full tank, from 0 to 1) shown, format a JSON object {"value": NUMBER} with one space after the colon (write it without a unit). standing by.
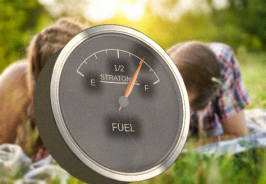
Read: {"value": 0.75}
